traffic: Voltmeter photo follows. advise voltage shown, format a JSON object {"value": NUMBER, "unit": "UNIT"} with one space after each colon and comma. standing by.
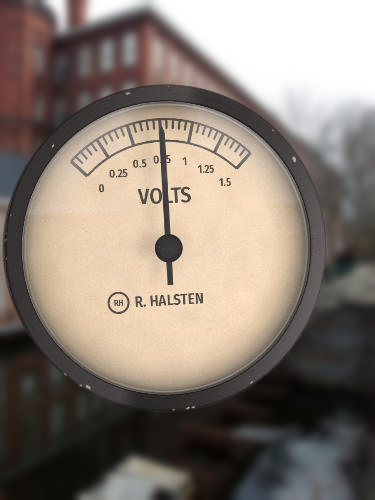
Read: {"value": 0.75, "unit": "V"}
